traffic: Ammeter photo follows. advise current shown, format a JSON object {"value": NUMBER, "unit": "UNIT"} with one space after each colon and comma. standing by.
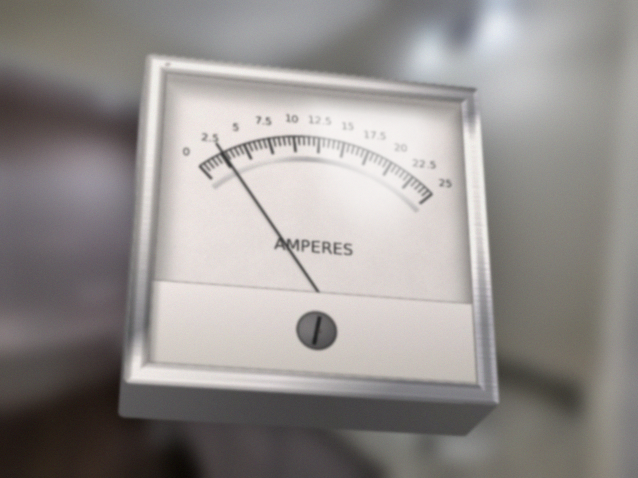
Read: {"value": 2.5, "unit": "A"}
